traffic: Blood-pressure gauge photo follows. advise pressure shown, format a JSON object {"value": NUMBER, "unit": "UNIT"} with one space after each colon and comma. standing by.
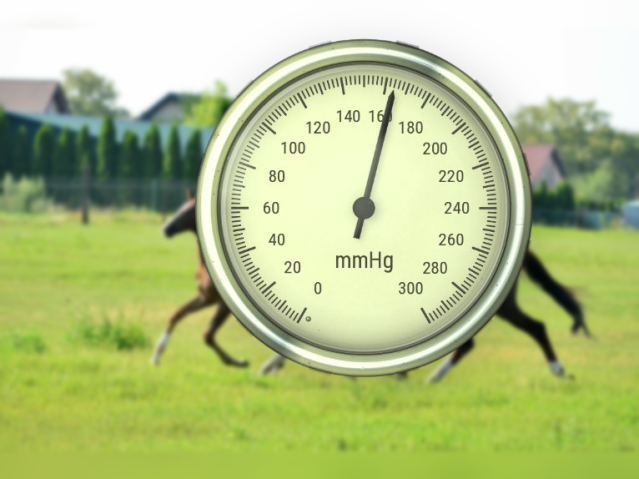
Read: {"value": 164, "unit": "mmHg"}
